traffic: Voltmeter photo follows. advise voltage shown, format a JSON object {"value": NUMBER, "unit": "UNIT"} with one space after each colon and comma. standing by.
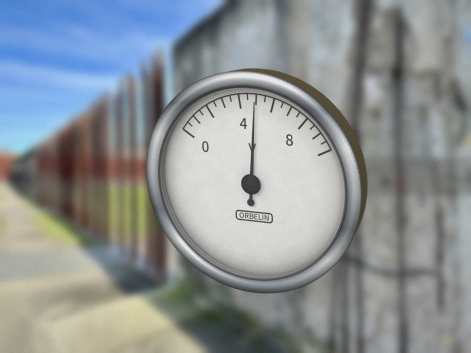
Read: {"value": 5, "unit": "V"}
